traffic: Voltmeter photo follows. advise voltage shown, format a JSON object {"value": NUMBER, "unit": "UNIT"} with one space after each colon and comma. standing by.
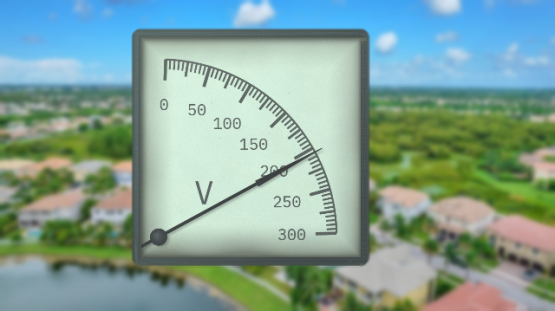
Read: {"value": 205, "unit": "V"}
